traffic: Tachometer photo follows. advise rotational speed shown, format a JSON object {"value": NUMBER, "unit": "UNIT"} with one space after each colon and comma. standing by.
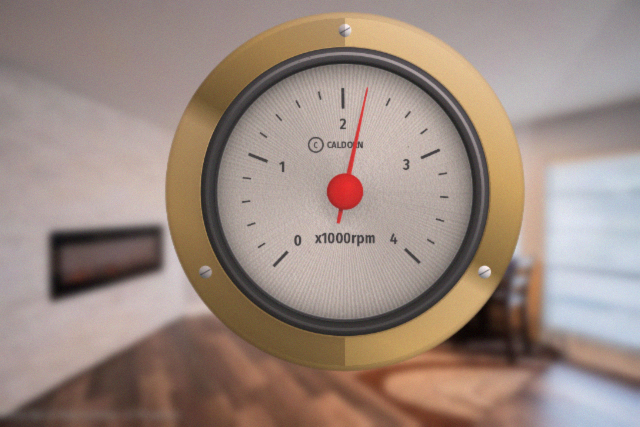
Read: {"value": 2200, "unit": "rpm"}
